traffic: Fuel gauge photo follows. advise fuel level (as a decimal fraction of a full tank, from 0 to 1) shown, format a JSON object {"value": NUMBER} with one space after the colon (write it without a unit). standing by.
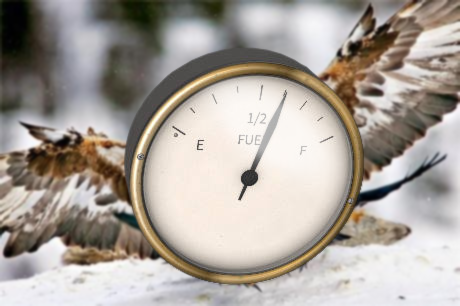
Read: {"value": 0.625}
